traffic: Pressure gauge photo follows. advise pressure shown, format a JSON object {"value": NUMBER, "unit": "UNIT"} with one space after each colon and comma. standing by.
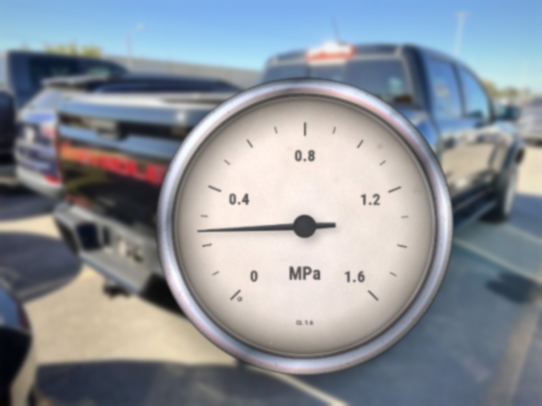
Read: {"value": 0.25, "unit": "MPa"}
